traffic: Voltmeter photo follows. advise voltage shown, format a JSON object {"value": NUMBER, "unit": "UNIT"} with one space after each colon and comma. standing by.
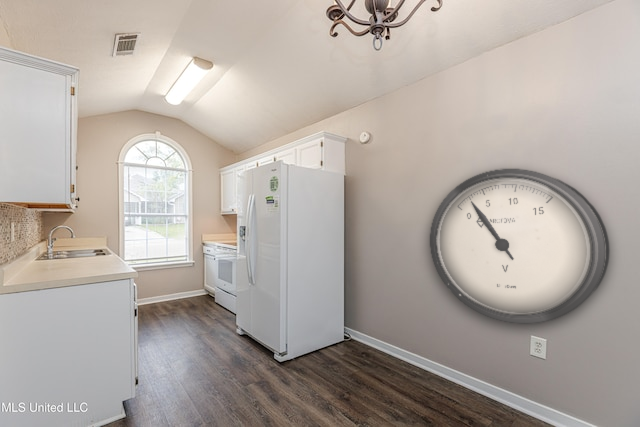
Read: {"value": 2.5, "unit": "V"}
